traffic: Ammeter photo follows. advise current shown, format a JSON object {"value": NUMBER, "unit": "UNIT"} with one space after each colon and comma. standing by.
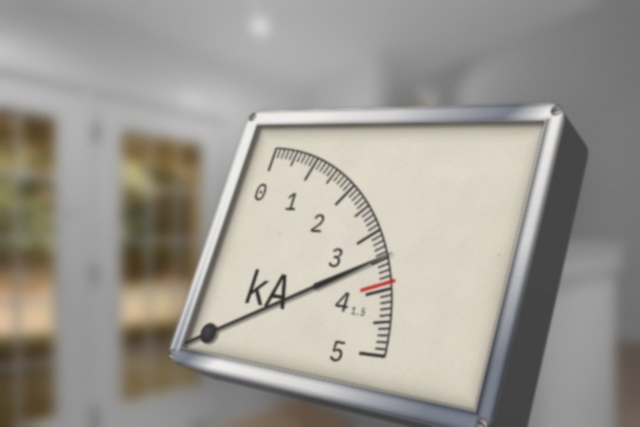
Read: {"value": 3.5, "unit": "kA"}
